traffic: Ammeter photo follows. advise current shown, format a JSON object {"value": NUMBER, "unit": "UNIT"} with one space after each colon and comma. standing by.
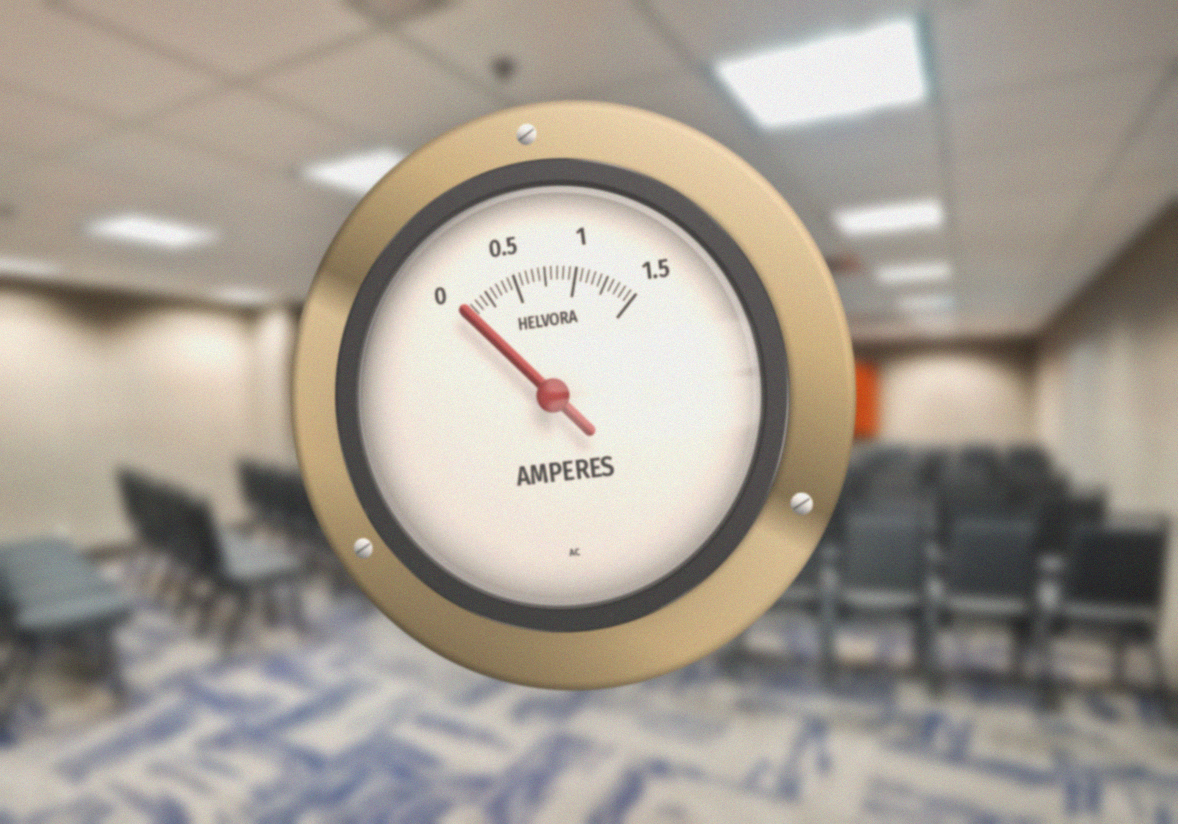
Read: {"value": 0.05, "unit": "A"}
